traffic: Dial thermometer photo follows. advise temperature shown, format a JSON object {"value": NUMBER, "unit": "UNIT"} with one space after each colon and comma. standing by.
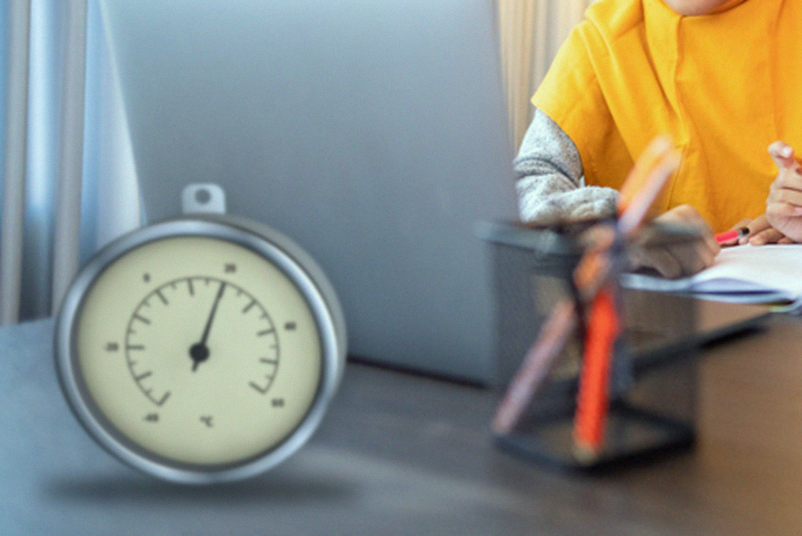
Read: {"value": 20, "unit": "°C"}
